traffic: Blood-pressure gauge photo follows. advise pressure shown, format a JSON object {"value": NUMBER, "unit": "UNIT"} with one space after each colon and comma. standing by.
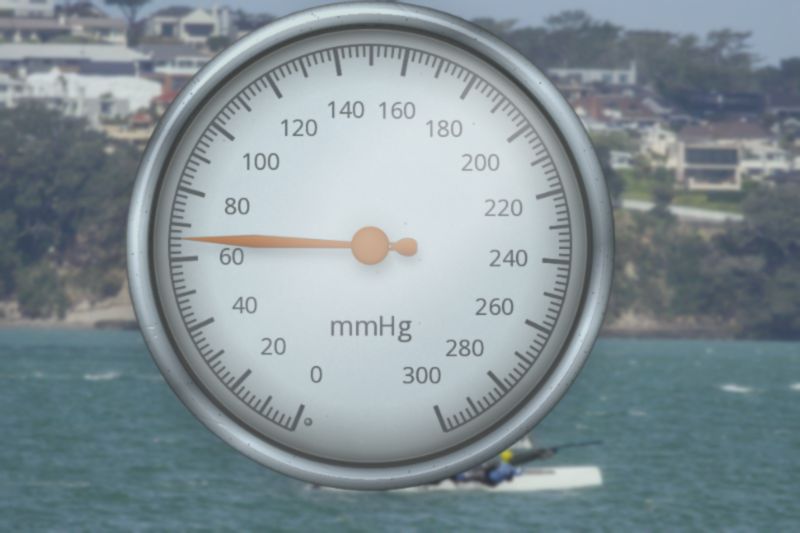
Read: {"value": 66, "unit": "mmHg"}
